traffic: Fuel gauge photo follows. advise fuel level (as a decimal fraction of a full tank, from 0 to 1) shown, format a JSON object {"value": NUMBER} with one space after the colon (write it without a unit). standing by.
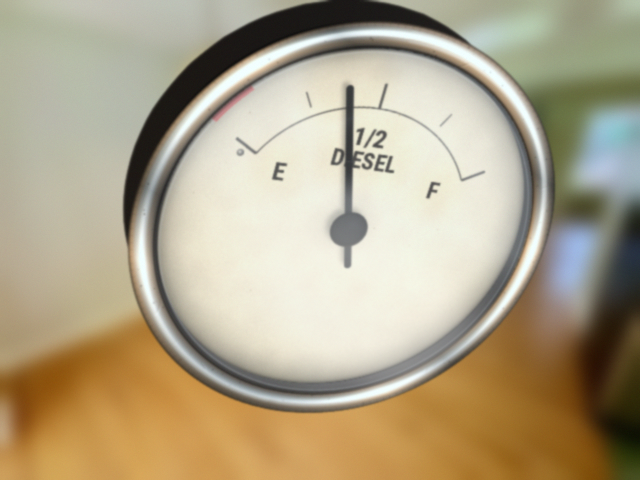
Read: {"value": 0.375}
